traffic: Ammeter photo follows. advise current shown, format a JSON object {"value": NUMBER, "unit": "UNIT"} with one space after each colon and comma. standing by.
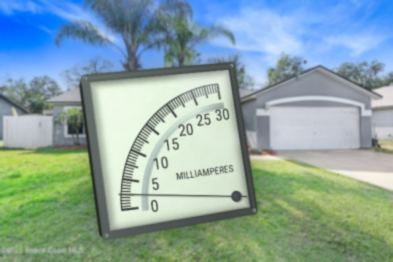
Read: {"value": 2.5, "unit": "mA"}
